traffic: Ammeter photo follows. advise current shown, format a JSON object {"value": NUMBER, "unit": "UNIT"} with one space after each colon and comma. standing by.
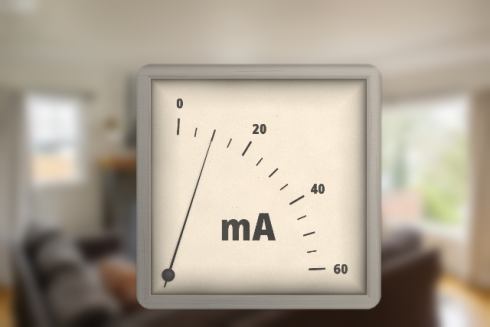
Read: {"value": 10, "unit": "mA"}
